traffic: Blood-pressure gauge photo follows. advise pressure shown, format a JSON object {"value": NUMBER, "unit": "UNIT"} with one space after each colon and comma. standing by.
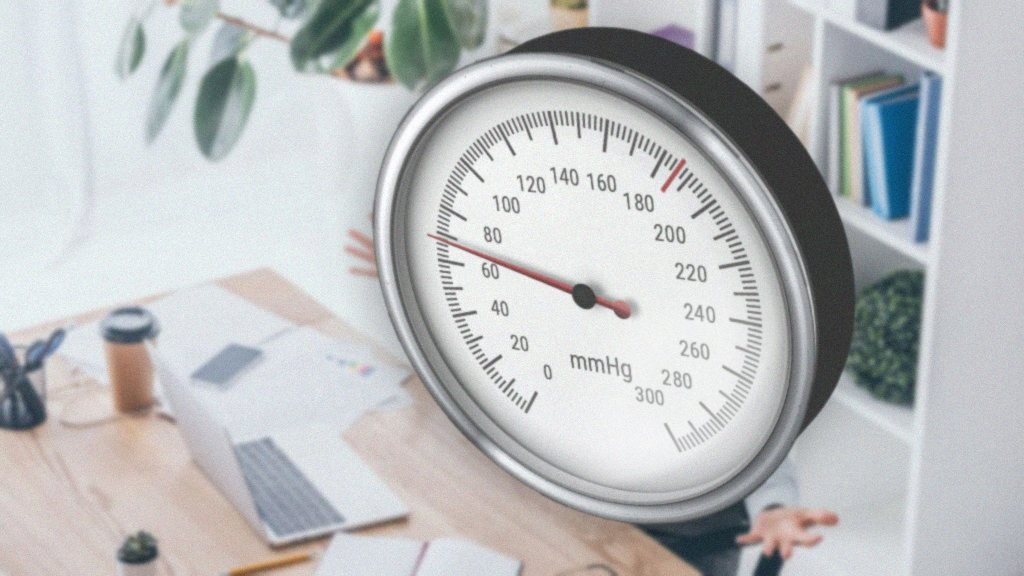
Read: {"value": 70, "unit": "mmHg"}
